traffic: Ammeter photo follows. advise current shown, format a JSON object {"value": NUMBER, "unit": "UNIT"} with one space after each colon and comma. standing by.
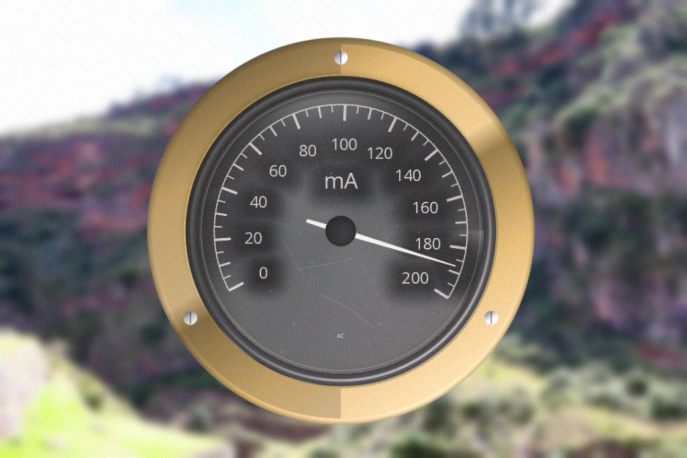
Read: {"value": 187.5, "unit": "mA"}
